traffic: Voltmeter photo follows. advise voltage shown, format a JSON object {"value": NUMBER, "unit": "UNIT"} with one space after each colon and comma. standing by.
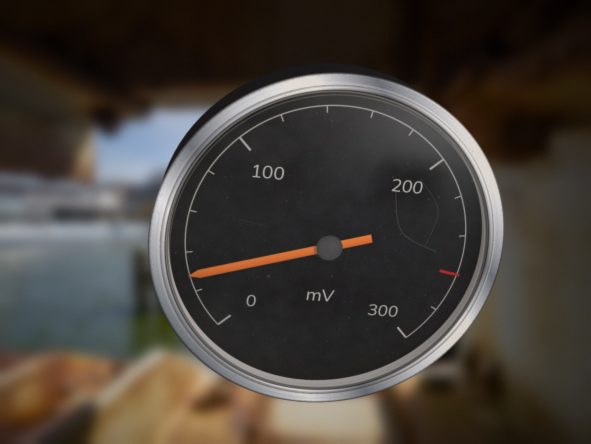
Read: {"value": 30, "unit": "mV"}
